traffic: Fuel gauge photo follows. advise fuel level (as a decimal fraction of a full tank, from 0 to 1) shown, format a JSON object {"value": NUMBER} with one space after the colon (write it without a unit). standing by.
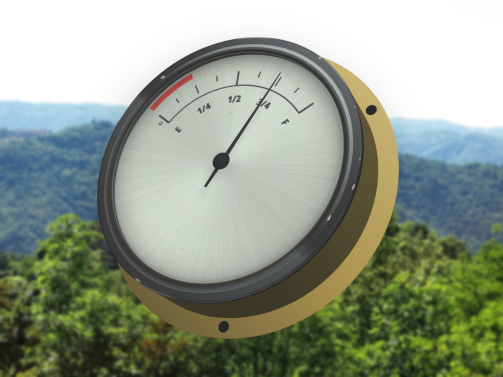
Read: {"value": 0.75}
